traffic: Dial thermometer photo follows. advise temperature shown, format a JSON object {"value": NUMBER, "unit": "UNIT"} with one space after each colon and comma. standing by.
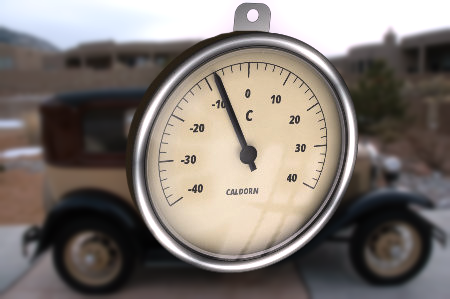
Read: {"value": -8, "unit": "°C"}
